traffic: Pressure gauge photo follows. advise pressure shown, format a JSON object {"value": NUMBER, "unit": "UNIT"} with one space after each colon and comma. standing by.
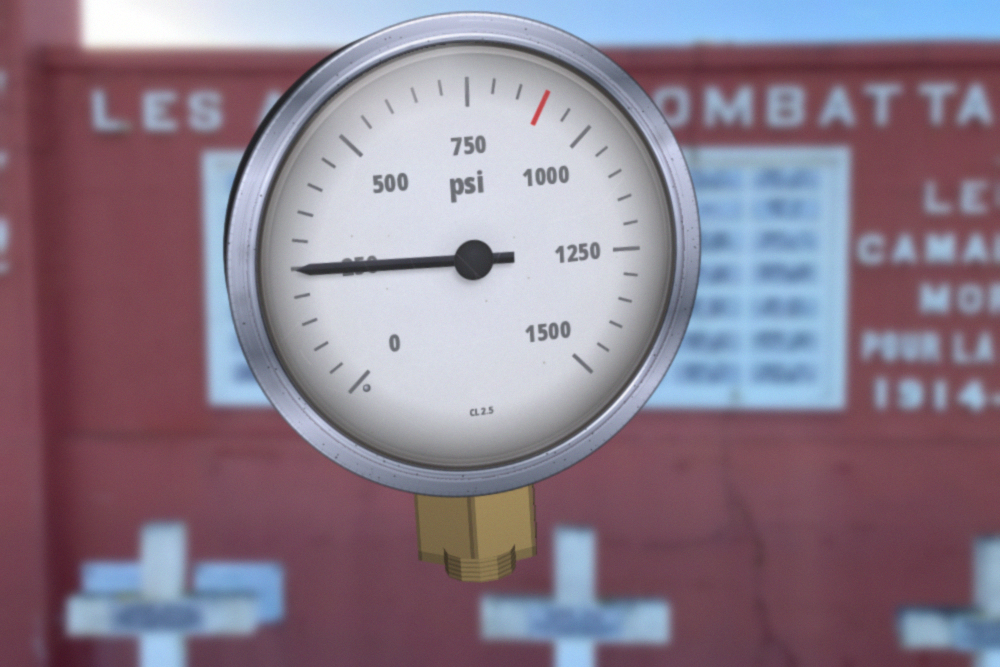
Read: {"value": 250, "unit": "psi"}
